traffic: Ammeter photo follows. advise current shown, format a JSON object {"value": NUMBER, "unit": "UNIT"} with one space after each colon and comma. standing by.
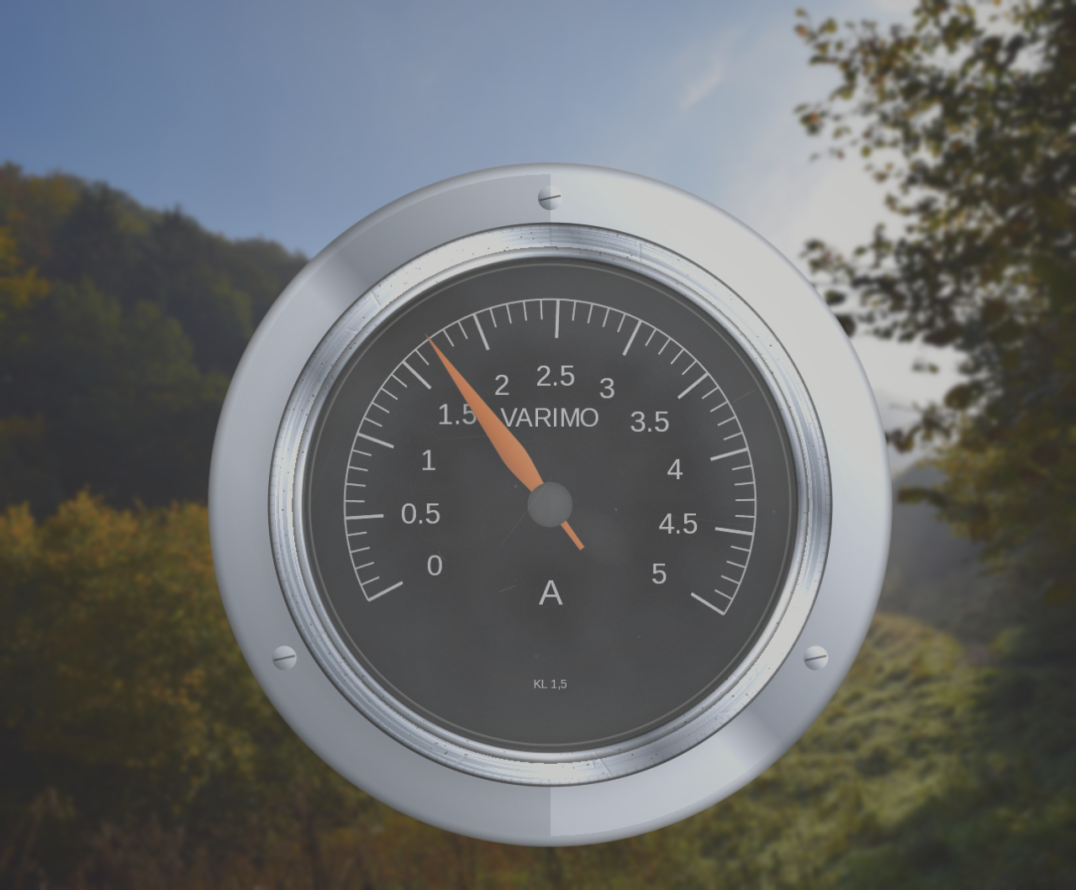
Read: {"value": 1.7, "unit": "A"}
